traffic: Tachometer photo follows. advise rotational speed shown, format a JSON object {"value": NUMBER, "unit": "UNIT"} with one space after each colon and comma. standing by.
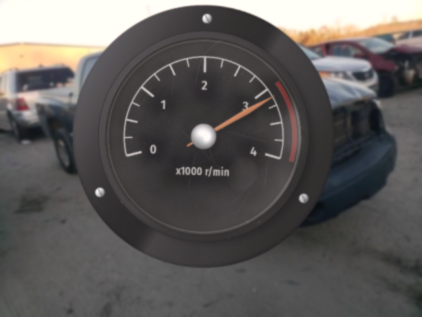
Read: {"value": 3125, "unit": "rpm"}
